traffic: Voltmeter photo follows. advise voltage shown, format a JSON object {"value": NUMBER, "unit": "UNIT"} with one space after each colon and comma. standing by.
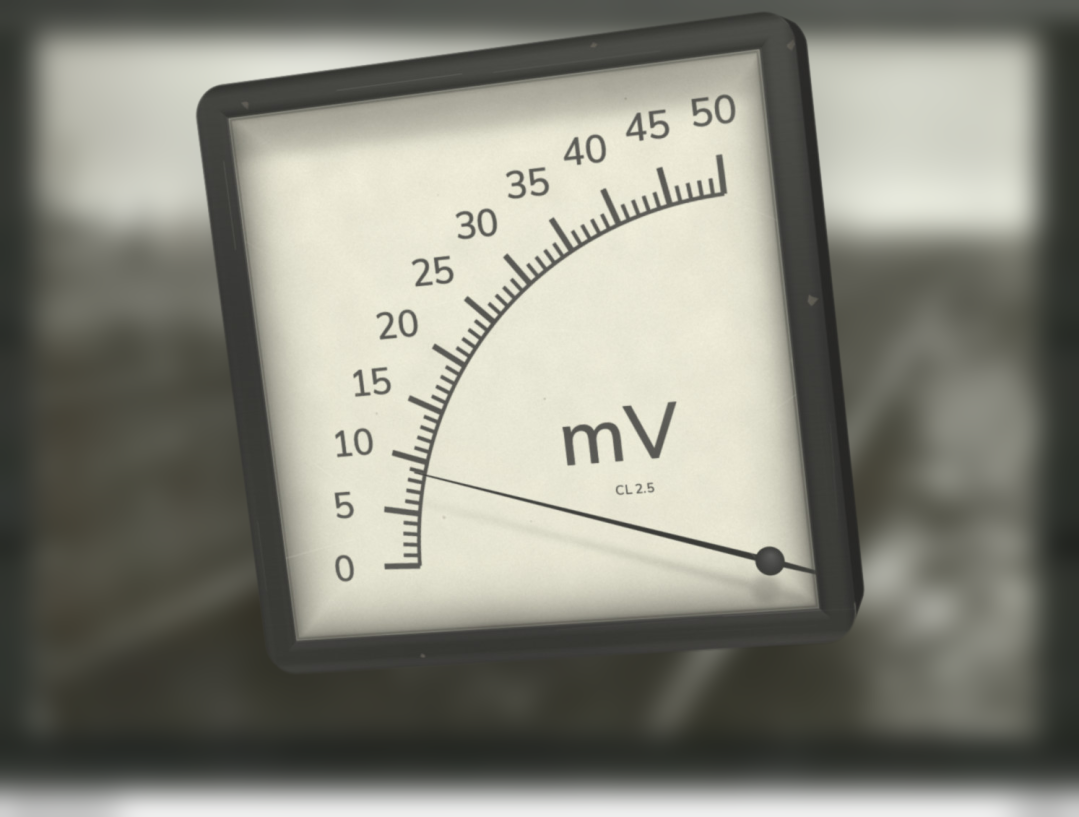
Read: {"value": 9, "unit": "mV"}
